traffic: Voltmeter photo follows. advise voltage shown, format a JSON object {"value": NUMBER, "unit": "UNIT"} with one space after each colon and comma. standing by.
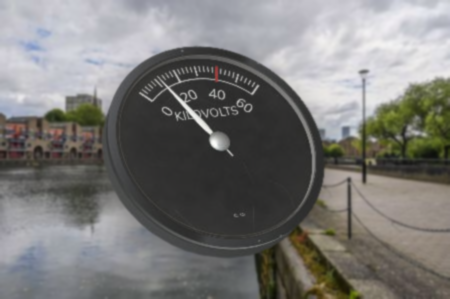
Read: {"value": 10, "unit": "kV"}
